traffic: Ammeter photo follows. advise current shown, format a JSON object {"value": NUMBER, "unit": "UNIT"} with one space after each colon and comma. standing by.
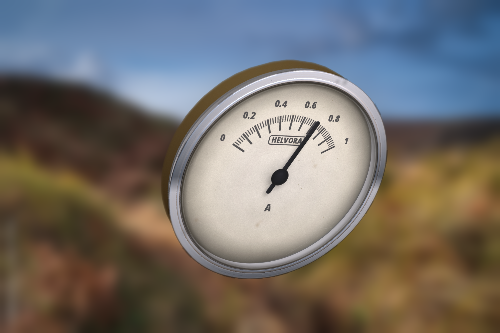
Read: {"value": 0.7, "unit": "A"}
